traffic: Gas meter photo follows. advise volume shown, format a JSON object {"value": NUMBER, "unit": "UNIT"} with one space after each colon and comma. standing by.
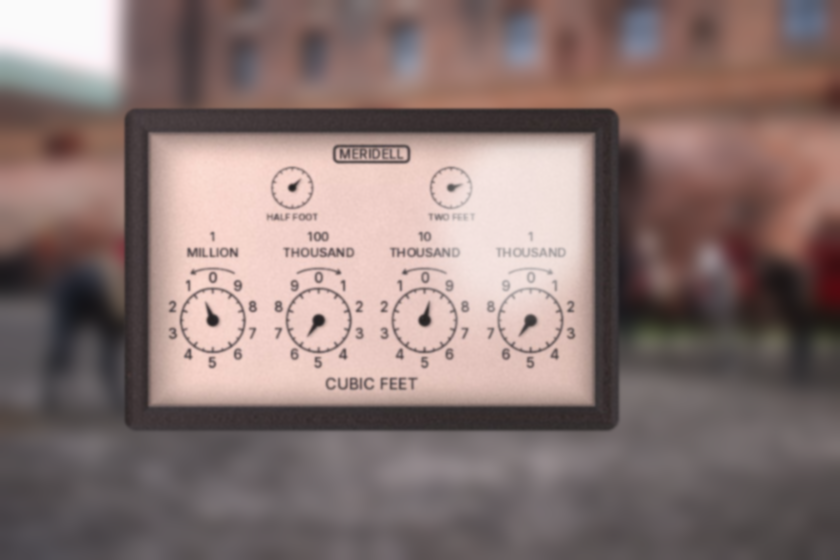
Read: {"value": 59600, "unit": "ft³"}
